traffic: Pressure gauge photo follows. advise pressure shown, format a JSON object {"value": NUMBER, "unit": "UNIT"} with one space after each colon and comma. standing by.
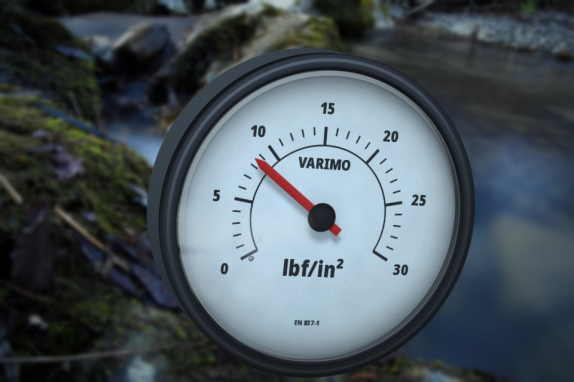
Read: {"value": 8.5, "unit": "psi"}
